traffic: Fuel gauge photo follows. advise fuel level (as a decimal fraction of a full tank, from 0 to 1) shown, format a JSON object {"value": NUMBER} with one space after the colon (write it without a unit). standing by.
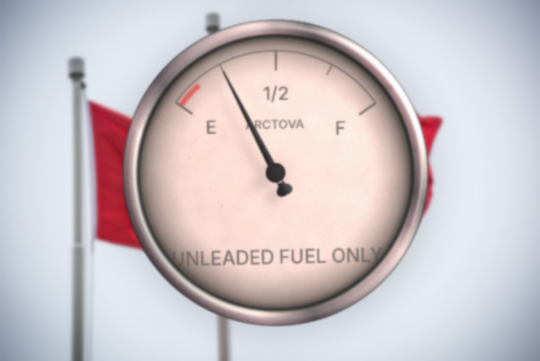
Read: {"value": 0.25}
